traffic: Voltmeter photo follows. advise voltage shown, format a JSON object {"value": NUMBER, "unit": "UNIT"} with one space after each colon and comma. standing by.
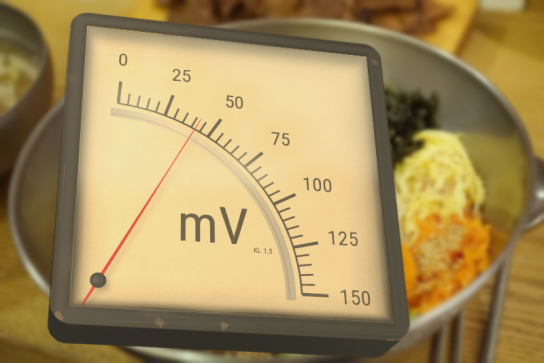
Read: {"value": 42.5, "unit": "mV"}
